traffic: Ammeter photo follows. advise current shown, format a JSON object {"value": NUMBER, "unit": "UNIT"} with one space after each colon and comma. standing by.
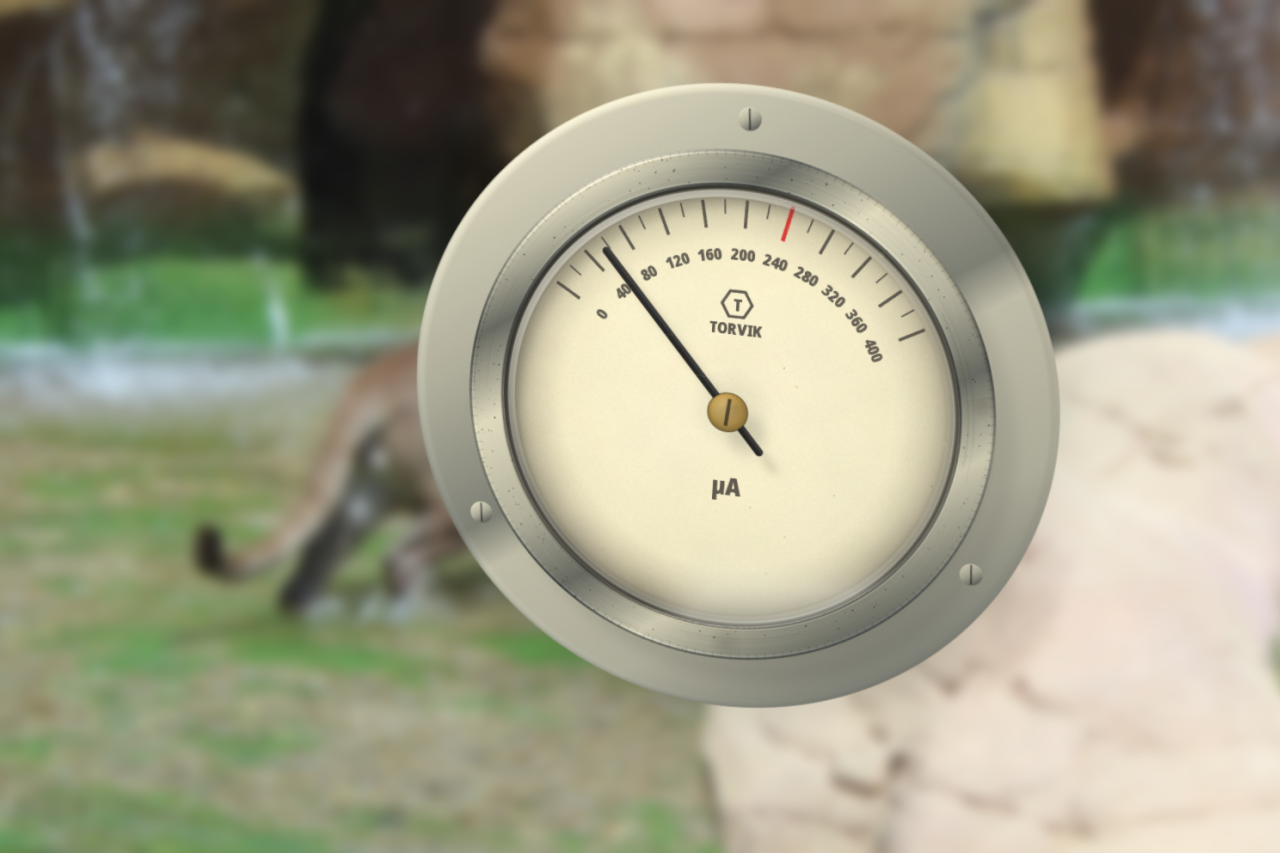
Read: {"value": 60, "unit": "µA"}
